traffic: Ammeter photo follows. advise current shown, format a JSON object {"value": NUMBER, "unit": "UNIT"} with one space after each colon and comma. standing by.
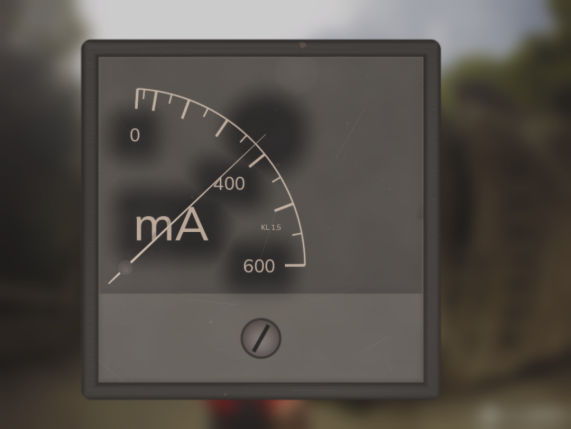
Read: {"value": 375, "unit": "mA"}
